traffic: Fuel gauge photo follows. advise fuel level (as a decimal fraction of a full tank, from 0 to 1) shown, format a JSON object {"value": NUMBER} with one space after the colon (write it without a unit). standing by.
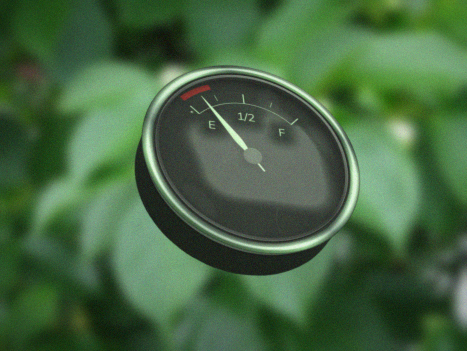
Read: {"value": 0.125}
